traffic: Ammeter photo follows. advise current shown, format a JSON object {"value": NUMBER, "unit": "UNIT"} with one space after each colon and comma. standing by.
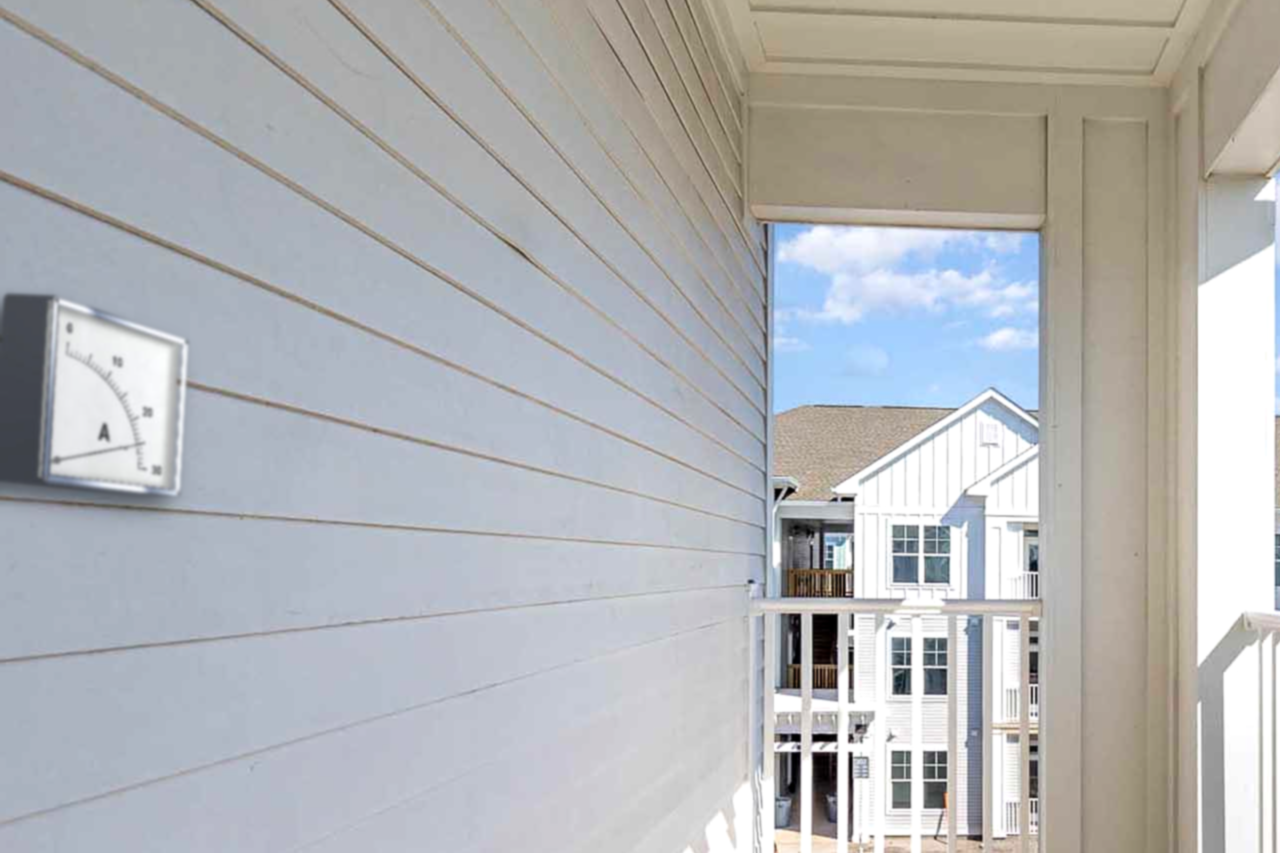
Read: {"value": 25, "unit": "A"}
